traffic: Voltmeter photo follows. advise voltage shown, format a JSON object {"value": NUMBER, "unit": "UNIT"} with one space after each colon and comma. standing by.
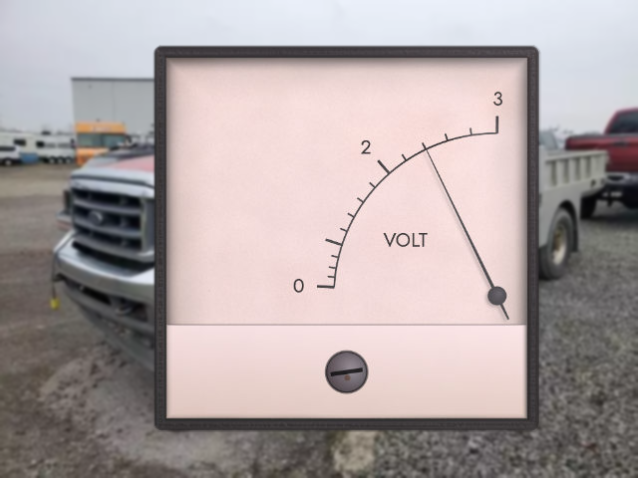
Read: {"value": 2.4, "unit": "V"}
